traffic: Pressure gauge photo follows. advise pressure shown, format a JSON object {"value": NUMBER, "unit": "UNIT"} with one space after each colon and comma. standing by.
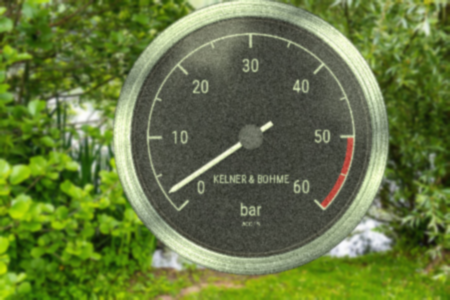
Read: {"value": 2.5, "unit": "bar"}
